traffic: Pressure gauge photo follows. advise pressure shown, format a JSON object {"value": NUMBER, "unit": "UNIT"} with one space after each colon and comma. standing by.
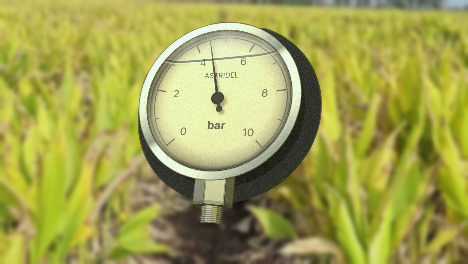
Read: {"value": 4.5, "unit": "bar"}
